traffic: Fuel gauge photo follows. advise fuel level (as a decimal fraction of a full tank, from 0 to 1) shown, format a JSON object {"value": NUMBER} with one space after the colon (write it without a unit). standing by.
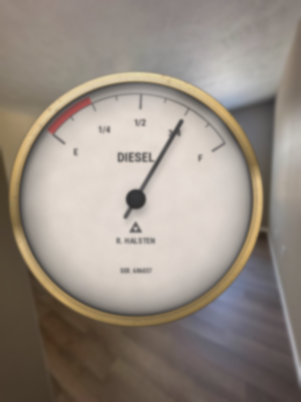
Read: {"value": 0.75}
